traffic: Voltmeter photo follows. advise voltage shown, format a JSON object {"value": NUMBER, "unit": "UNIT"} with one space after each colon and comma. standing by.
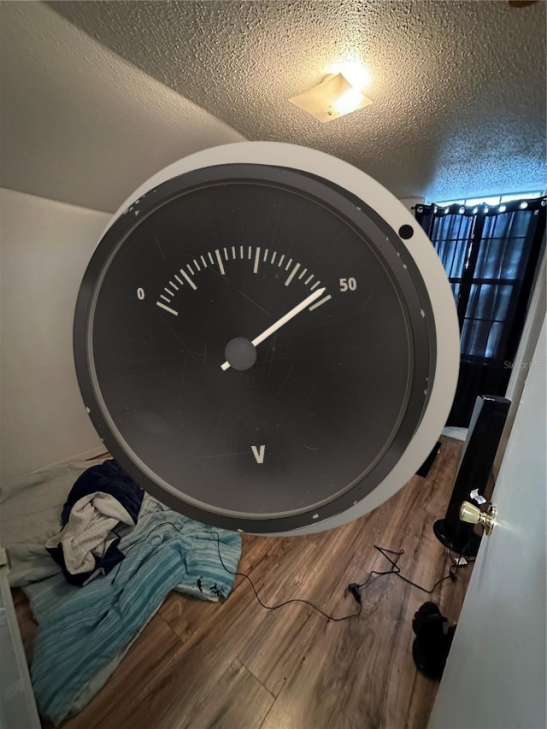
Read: {"value": 48, "unit": "V"}
